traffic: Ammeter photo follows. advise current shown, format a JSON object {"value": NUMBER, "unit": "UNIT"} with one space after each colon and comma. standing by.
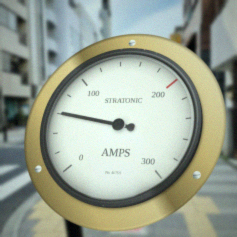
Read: {"value": 60, "unit": "A"}
